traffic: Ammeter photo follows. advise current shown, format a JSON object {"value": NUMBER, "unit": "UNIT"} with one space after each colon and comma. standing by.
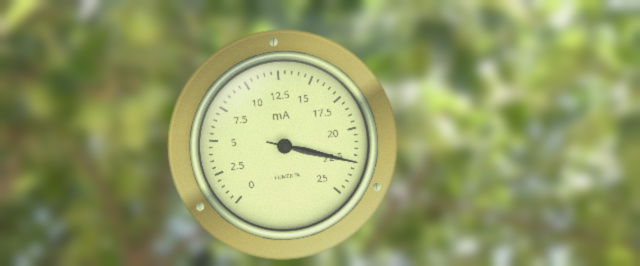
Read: {"value": 22.5, "unit": "mA"}
